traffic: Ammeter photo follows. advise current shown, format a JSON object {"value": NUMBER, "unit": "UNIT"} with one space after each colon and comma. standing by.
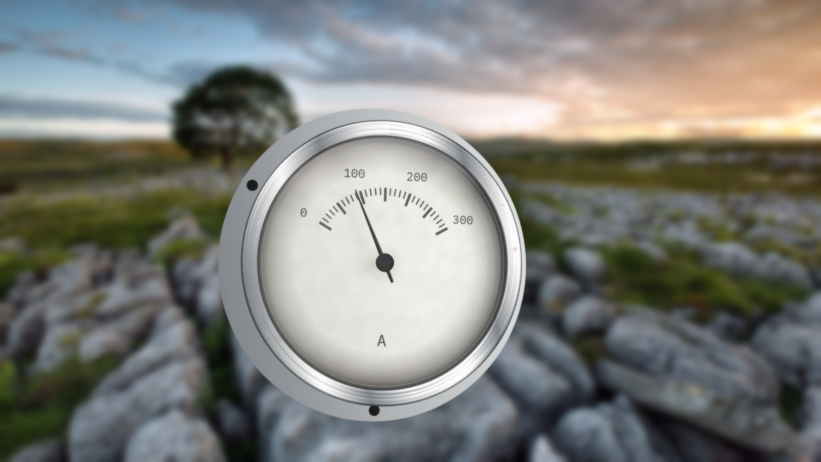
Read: {"value": 90, "unit": "A"}
